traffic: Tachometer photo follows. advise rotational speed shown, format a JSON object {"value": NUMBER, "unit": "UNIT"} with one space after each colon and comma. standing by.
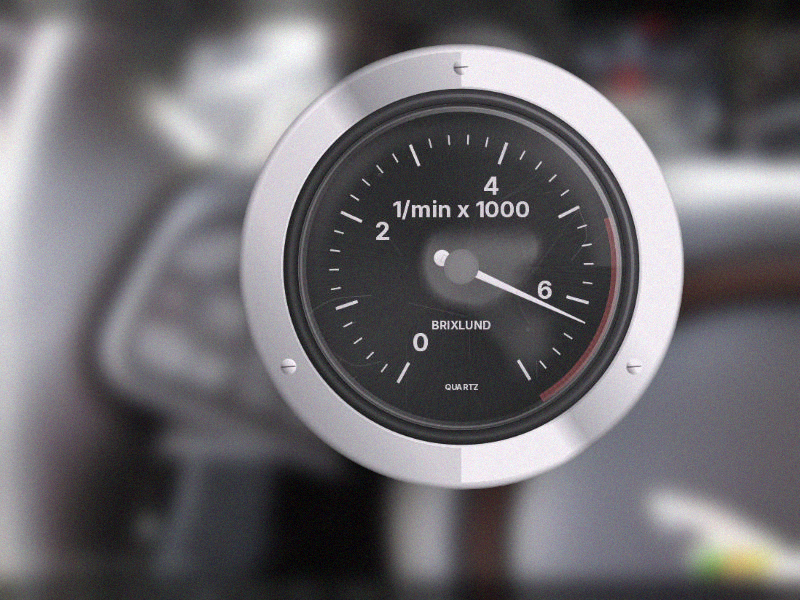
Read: {"value": 6200, "unit": "rpm"}
